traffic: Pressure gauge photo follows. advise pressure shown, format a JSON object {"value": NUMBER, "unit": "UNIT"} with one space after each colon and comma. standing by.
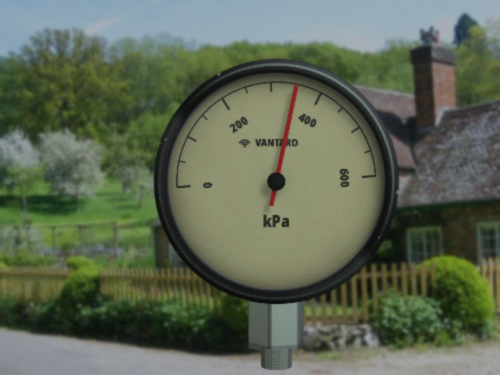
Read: {"value": 350, "unit": "kPa"}
